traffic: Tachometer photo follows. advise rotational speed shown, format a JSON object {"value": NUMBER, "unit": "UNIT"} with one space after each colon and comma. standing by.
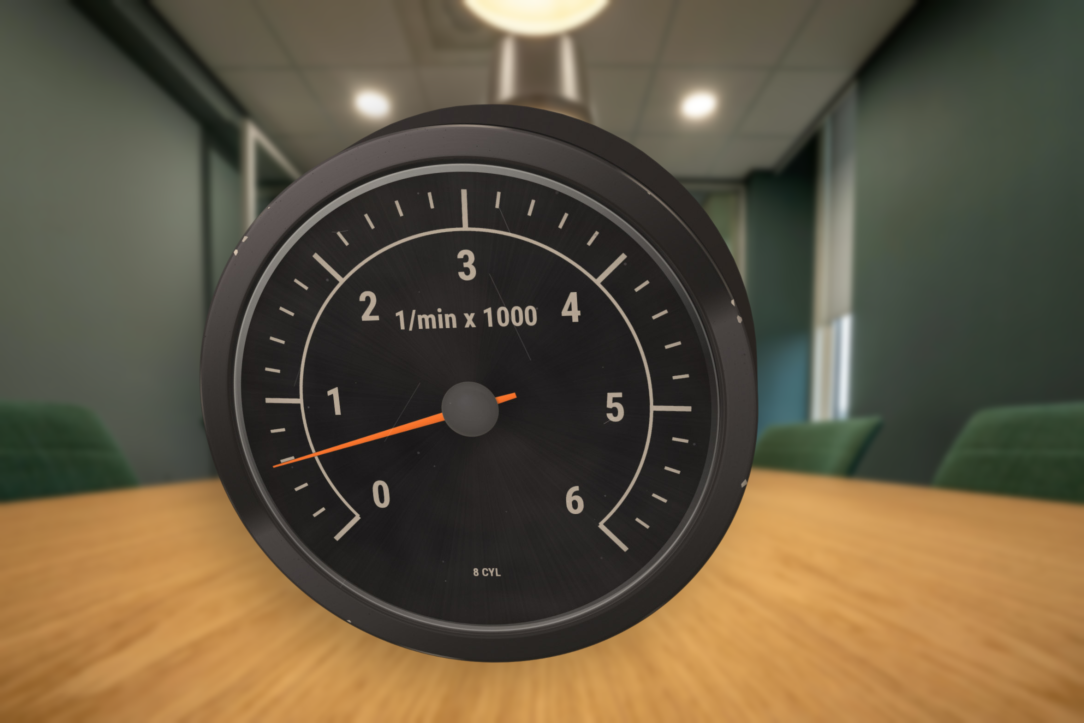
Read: {"value": 600, "unit": "rpm"}
